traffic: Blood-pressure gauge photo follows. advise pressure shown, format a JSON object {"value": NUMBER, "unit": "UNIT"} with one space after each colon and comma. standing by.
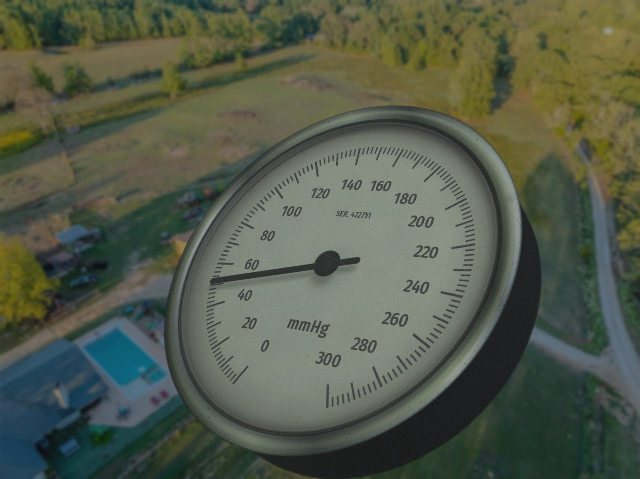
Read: {"value": 50, "unit": "mmHg"}
